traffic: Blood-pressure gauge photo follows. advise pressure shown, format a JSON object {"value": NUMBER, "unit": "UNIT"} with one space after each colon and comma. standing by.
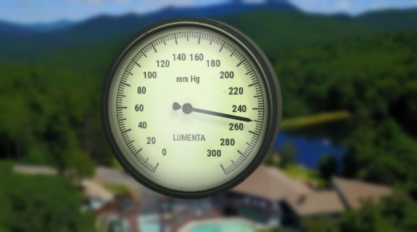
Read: {"value": 250, "unit": "mmHg"}
